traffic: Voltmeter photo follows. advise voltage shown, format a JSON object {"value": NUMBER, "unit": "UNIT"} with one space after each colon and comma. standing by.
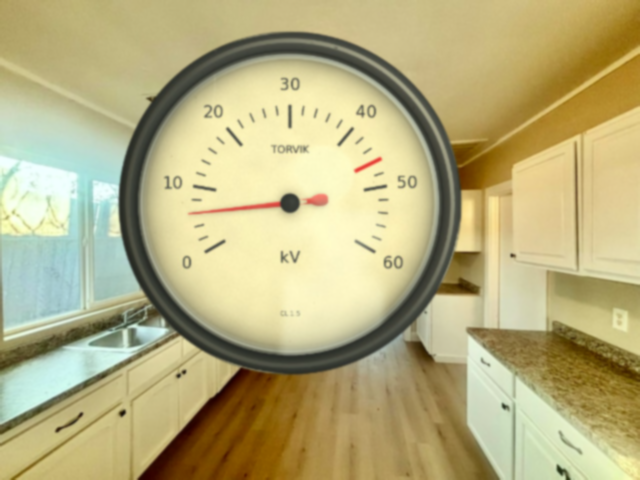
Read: {"value": 6, "unit": "kV"}
